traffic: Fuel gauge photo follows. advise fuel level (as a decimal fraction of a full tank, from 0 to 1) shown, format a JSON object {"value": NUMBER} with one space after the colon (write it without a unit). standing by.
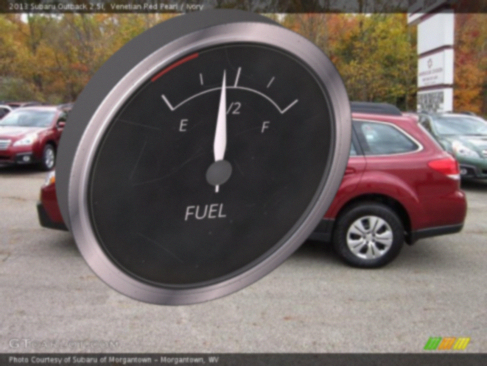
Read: {"value": 0.375}
